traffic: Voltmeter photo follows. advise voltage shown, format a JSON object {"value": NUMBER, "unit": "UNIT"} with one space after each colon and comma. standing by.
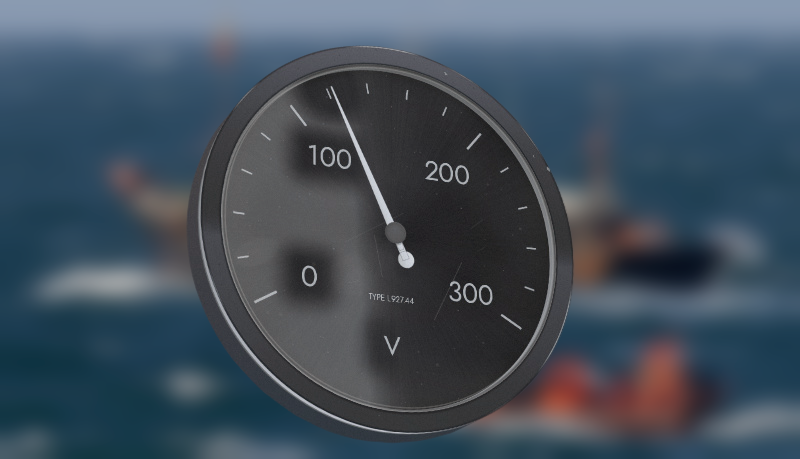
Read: {"value": 120, "unit": "V"}
